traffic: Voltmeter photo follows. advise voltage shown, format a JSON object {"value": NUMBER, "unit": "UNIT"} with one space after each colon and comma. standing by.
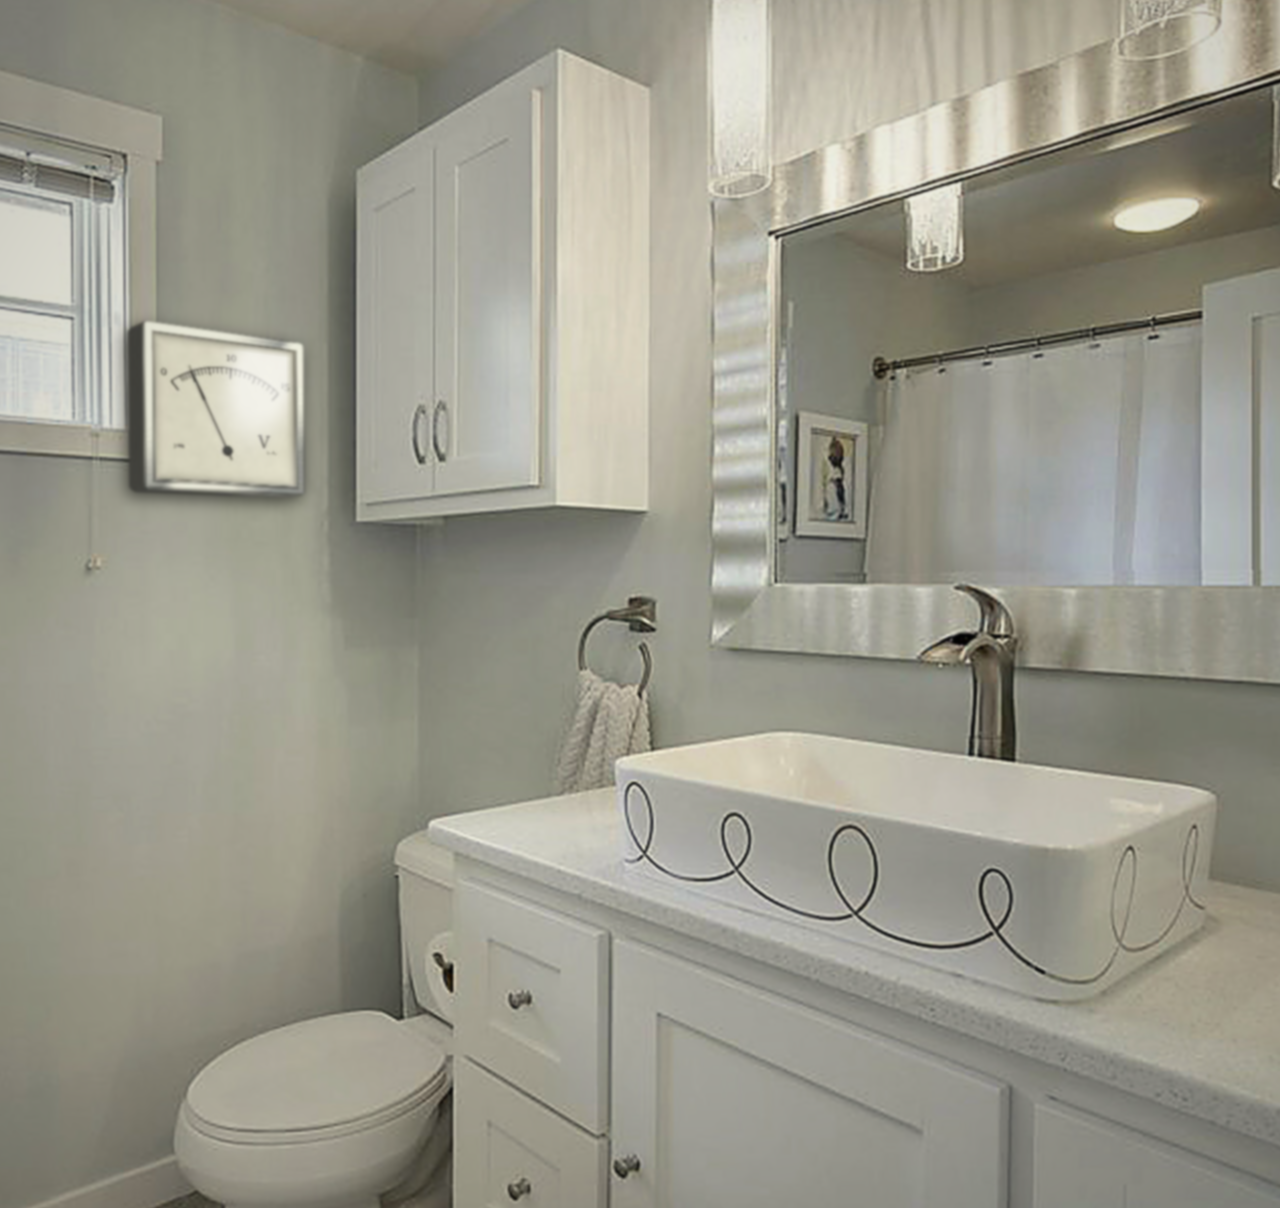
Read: {"value": 5, "unit": "V"}
